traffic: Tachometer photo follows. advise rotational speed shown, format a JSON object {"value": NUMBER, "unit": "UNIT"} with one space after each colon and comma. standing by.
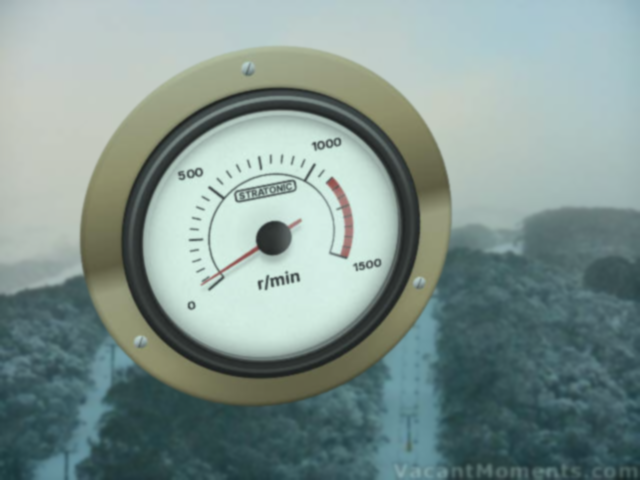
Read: {"value": 50, "unit": "rpm"}
